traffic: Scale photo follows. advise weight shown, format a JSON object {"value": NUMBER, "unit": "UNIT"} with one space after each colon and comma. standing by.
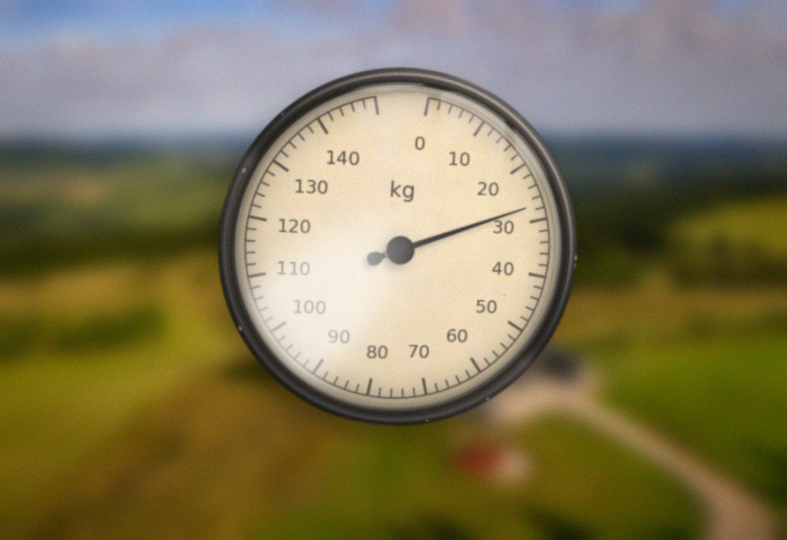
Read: {"value": 27, "unit": "kg"}
